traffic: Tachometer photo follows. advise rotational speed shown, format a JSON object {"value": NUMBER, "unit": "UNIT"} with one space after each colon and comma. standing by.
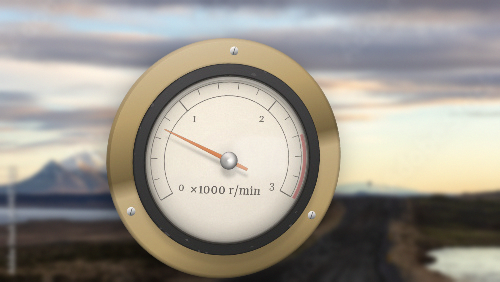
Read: {"value": 700, "unit": "rpm"}
